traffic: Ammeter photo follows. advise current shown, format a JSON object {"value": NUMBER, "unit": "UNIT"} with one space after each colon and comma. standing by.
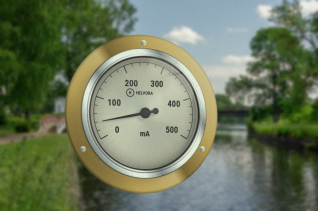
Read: {"value": 40, "unit": "mA"}
